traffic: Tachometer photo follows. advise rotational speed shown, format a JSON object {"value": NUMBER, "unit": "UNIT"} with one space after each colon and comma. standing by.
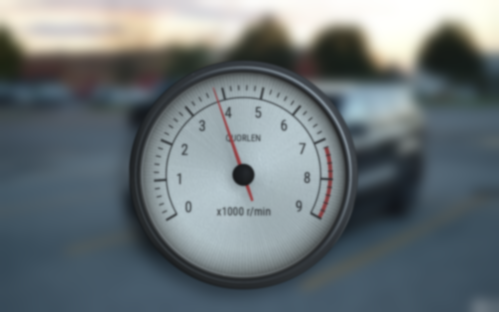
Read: {"value": 3800, "unit": "rpm"}
